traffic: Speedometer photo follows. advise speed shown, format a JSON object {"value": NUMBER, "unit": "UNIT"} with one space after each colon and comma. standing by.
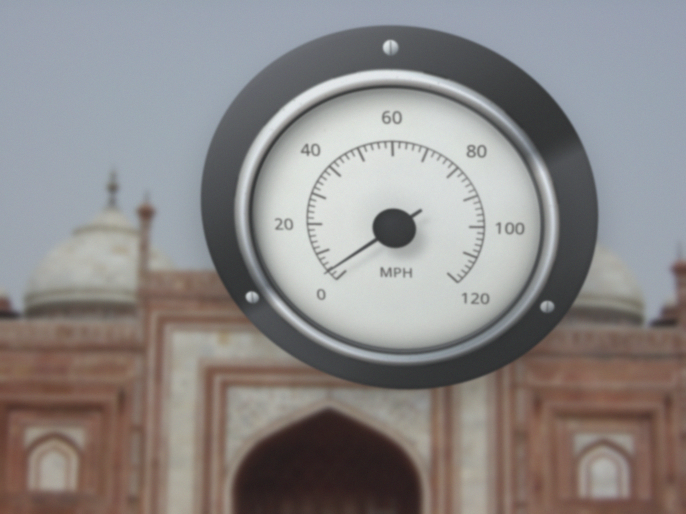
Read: {"value": 4, "unit": "mph"}
